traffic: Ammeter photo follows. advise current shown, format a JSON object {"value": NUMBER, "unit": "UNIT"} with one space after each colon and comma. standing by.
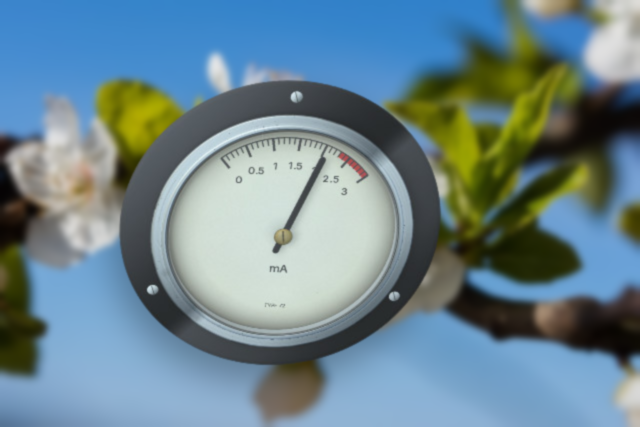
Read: {"value": 2, "unit": "mA"}
